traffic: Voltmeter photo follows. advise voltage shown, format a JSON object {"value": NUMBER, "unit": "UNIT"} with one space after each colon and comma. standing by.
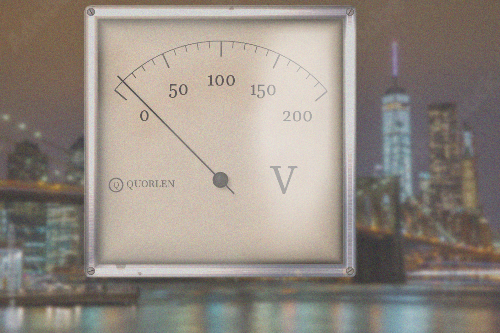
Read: {"value": 10, "unit": "V"}
